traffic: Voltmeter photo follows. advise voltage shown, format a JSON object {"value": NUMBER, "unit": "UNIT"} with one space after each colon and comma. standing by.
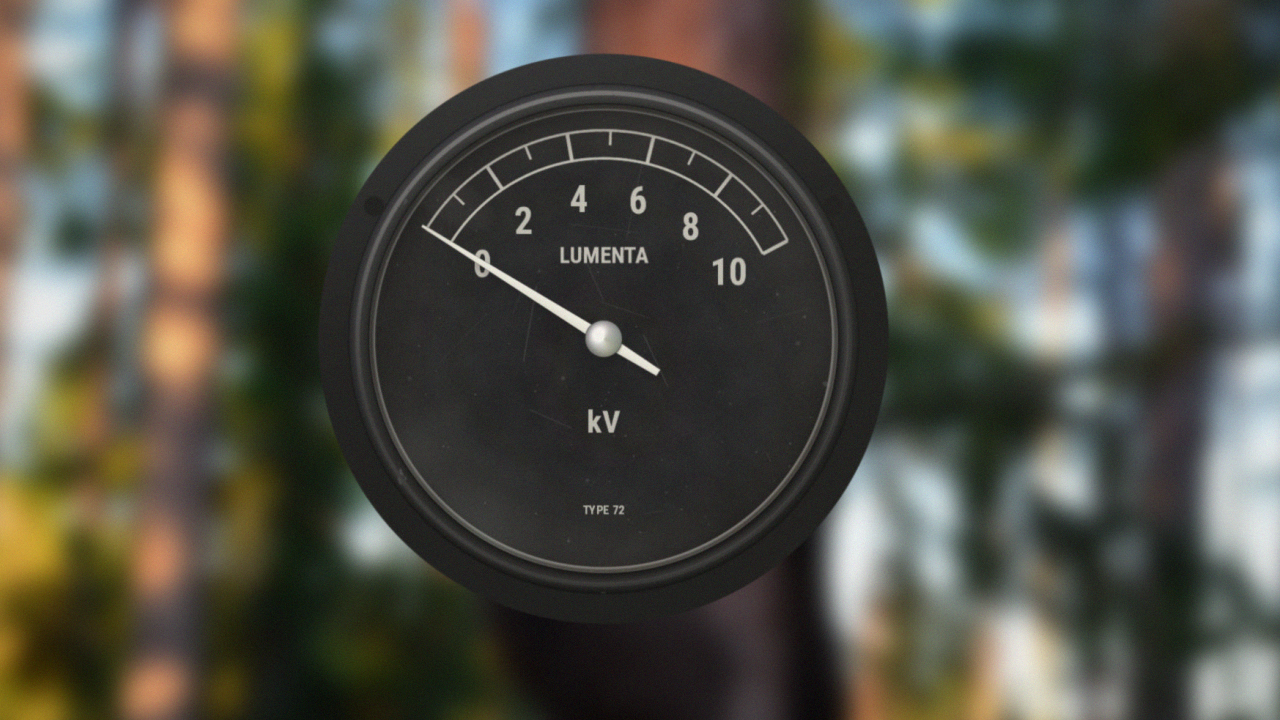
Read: {"value": 0, "unit": "kV"}
